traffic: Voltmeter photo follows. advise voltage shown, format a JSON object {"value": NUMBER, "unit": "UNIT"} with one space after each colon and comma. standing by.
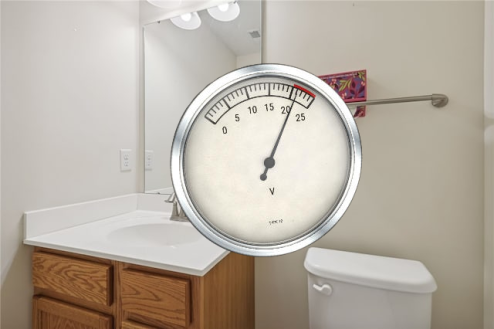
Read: {"value": 21, "unit": "V"}
